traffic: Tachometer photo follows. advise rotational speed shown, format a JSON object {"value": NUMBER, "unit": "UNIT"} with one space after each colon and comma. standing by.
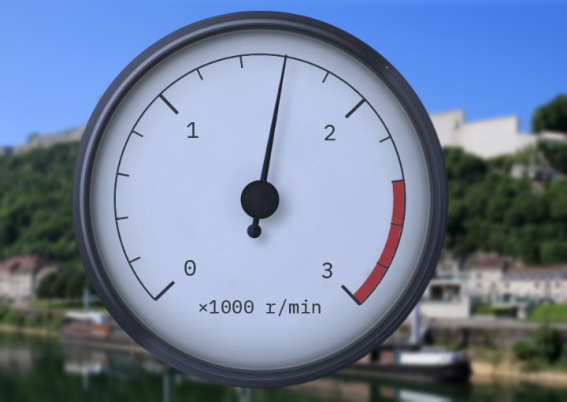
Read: {"value": 1600, "unit": "rpm"}
